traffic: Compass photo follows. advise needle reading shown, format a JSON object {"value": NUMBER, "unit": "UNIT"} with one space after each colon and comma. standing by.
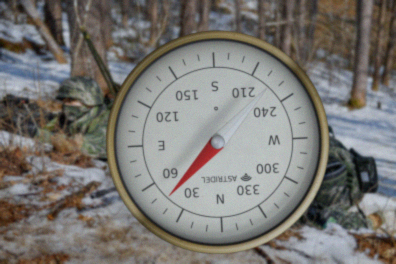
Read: {"value": 45, "unit": "°"}
